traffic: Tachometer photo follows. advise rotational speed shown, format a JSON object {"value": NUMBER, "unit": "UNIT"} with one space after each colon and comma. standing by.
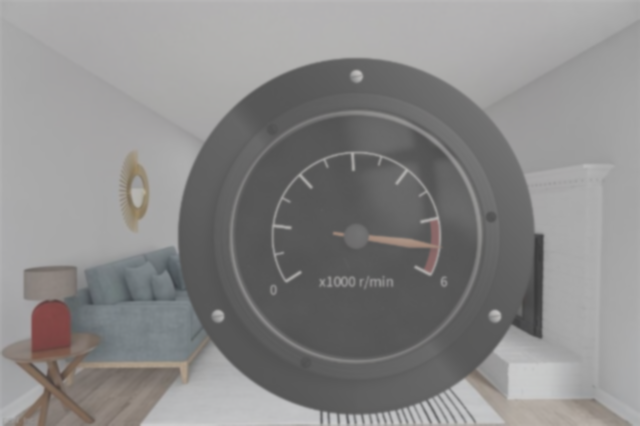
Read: {"value": 5500, "unit": "rpm"}
